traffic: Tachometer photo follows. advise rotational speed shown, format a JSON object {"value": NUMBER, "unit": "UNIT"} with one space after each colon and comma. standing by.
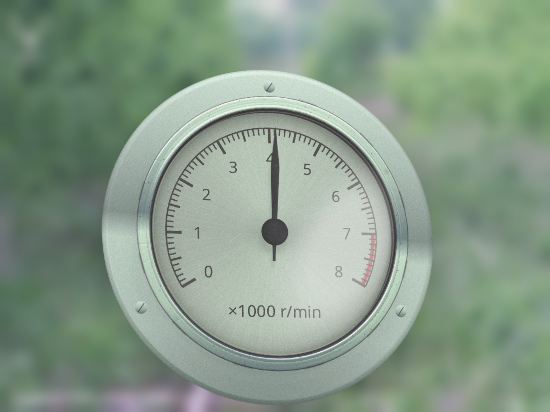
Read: {"value": 4100, "unit": "rpm"}
